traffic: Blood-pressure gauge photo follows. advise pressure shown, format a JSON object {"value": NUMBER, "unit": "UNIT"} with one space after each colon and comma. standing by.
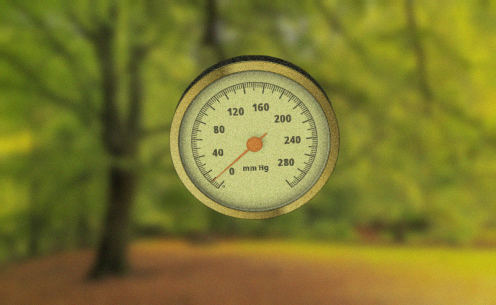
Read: {"value": 10, "unit": "mmHg"}
